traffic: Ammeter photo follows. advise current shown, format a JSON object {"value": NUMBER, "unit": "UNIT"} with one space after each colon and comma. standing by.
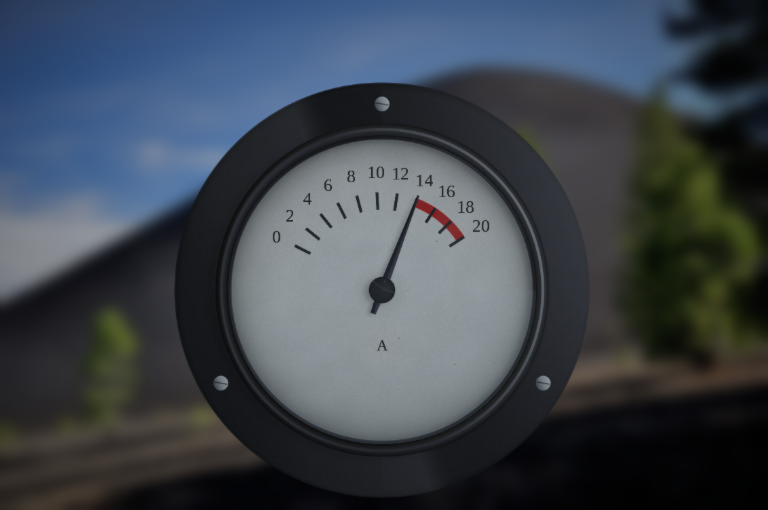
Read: {"value": 14, "unit": "A"}
